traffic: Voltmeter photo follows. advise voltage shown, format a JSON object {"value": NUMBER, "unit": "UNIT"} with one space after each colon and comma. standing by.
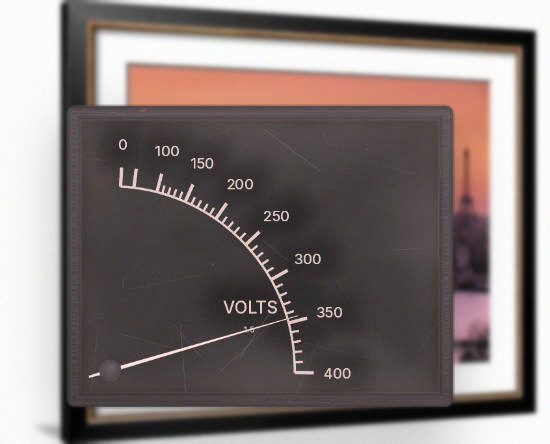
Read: {"value": 345, "unit": "V"}
